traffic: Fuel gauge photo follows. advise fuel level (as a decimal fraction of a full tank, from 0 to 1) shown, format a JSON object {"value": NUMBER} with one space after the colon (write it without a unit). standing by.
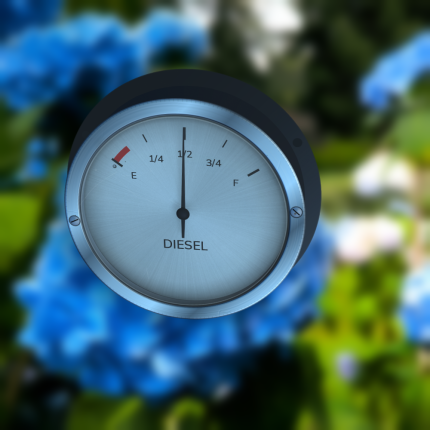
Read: {"value": 0.5}
